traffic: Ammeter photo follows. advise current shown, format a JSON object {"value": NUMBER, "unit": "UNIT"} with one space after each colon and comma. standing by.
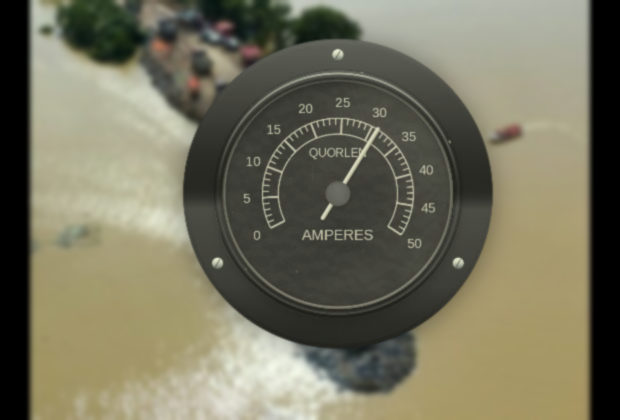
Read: {"value": 31, "unit": "A"}
